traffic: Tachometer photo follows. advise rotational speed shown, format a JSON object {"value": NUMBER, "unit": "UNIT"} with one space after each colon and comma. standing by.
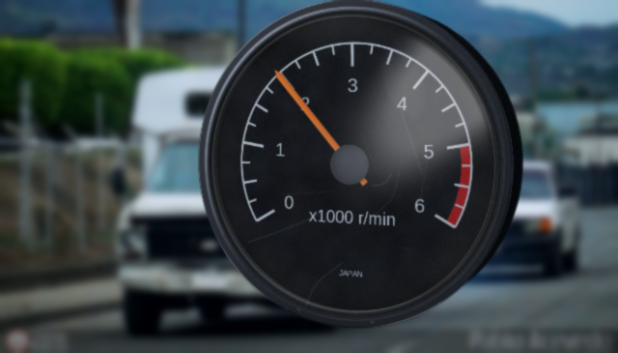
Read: {"value": 2000, "unit": "rpm"}
